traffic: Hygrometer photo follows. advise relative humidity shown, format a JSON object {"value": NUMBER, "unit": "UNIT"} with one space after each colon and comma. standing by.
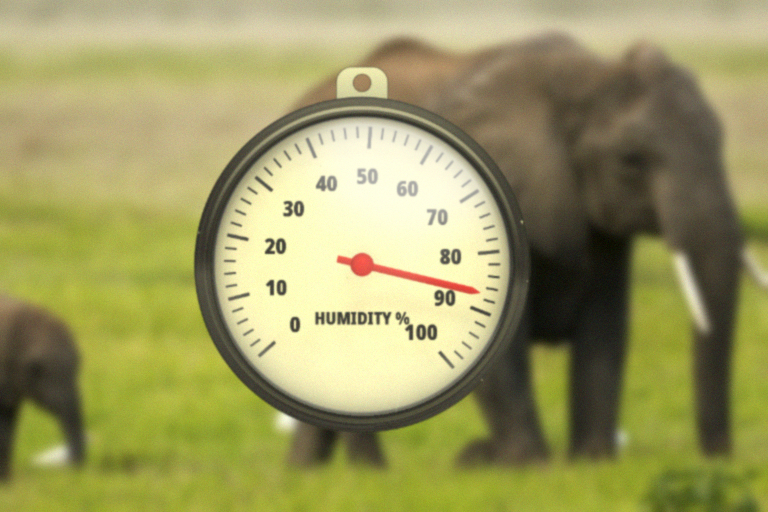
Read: {"value": 87, "unit": "%"}
